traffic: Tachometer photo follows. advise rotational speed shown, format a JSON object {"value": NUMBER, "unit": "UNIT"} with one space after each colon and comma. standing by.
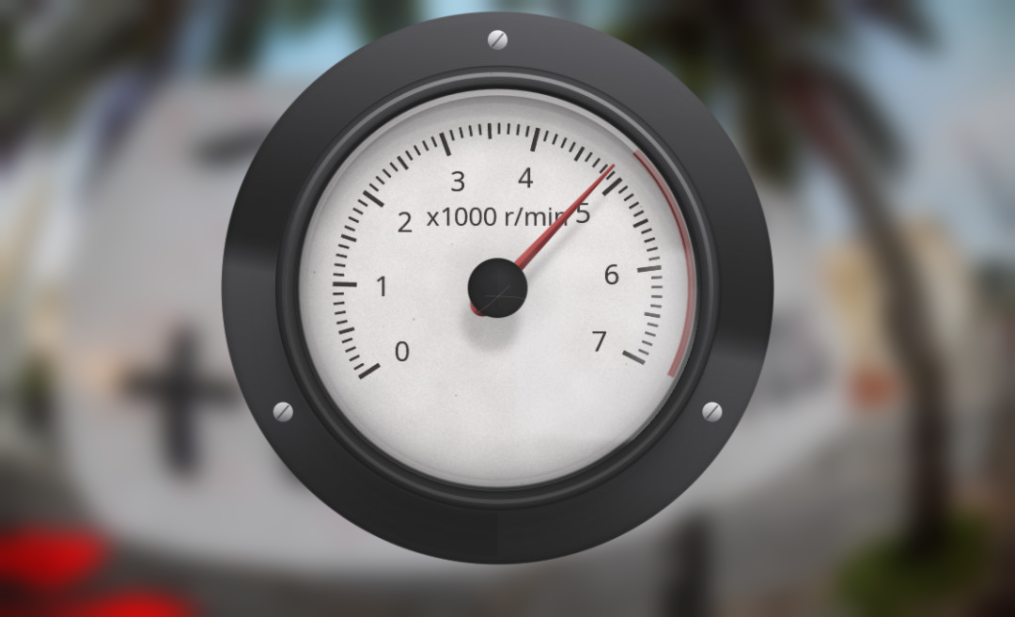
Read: {"value": 4850, "unit": "rpm"}
